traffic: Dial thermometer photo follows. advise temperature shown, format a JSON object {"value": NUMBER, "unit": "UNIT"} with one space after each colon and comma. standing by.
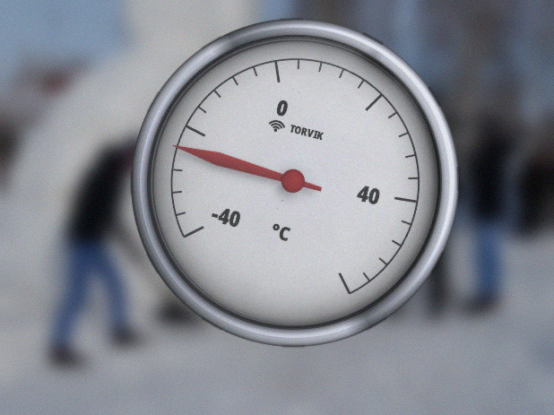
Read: {"value": -24, "unit": "°C"}
